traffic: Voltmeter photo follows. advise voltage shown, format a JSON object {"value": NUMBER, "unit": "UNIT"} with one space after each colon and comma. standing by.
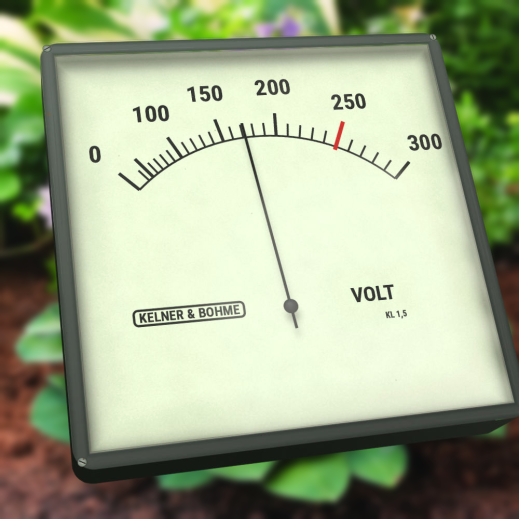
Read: {"value": 170, "unit": "V"}
